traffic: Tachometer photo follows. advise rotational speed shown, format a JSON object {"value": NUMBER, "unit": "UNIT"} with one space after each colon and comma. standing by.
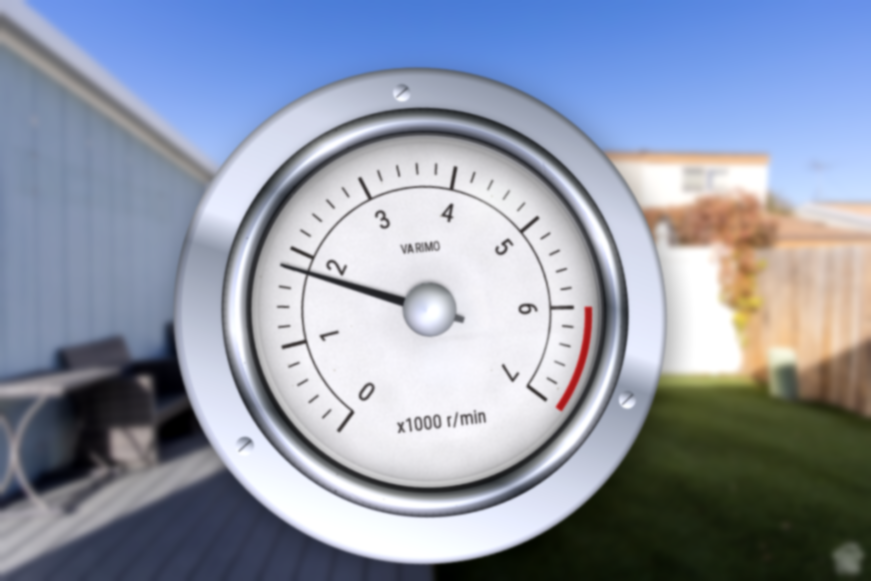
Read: {"value": 1800, "unit": "rpm"}
